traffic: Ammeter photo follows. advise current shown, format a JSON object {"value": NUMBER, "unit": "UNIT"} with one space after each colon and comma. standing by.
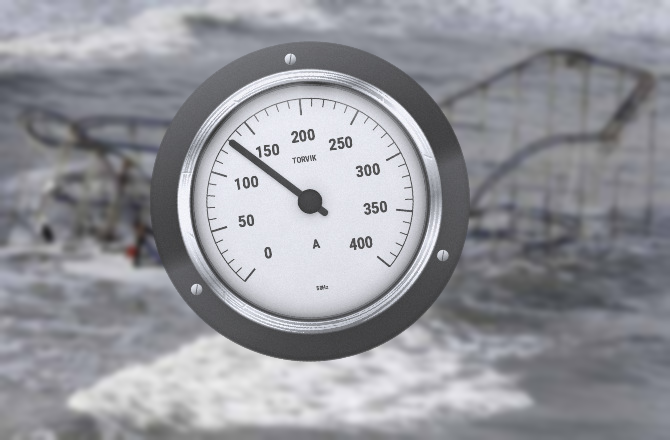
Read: {"value": 130, "unit": "A"}
